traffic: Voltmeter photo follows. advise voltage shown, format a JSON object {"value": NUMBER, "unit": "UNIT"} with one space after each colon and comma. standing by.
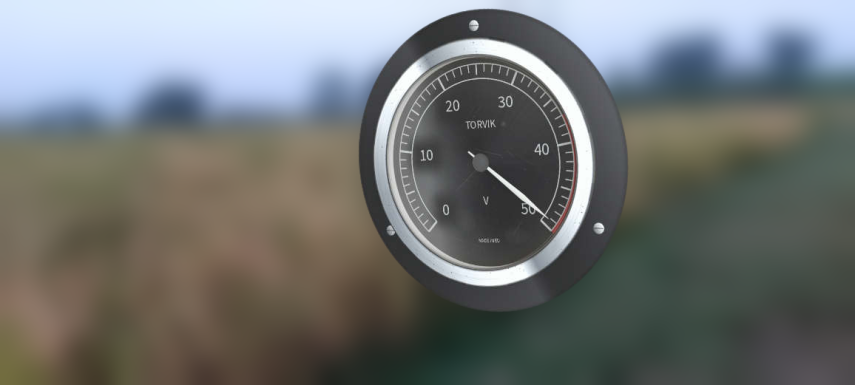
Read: {"value": 49, "unit": "V"}
